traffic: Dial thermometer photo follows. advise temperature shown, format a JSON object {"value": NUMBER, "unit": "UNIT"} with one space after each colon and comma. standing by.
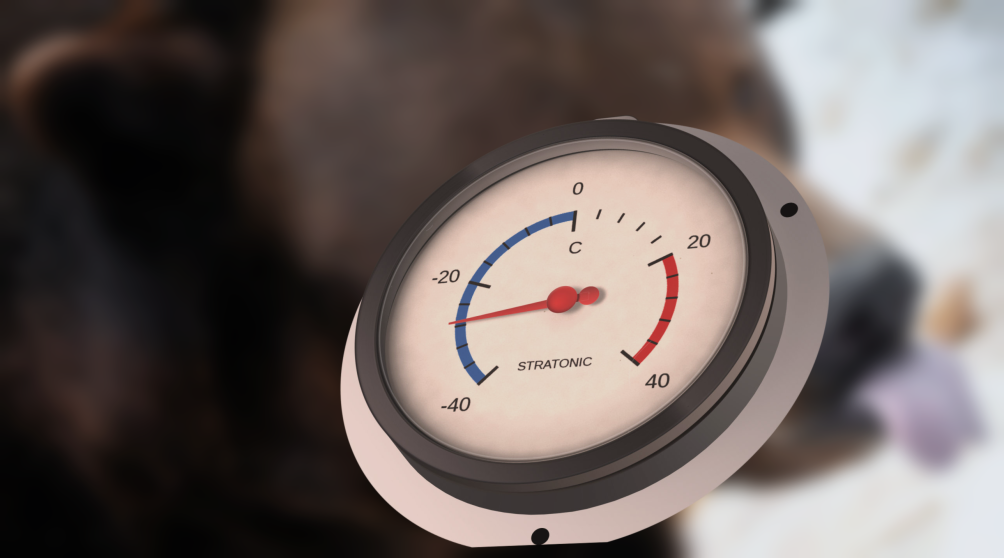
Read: {"value": -28, "unit": "°C"}
